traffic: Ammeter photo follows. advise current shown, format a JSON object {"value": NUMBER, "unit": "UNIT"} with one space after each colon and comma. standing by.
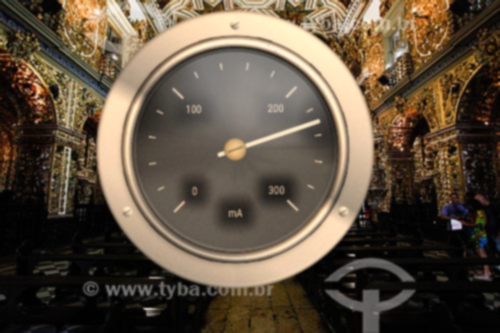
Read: {"value": 230, "unit": "mA"}
